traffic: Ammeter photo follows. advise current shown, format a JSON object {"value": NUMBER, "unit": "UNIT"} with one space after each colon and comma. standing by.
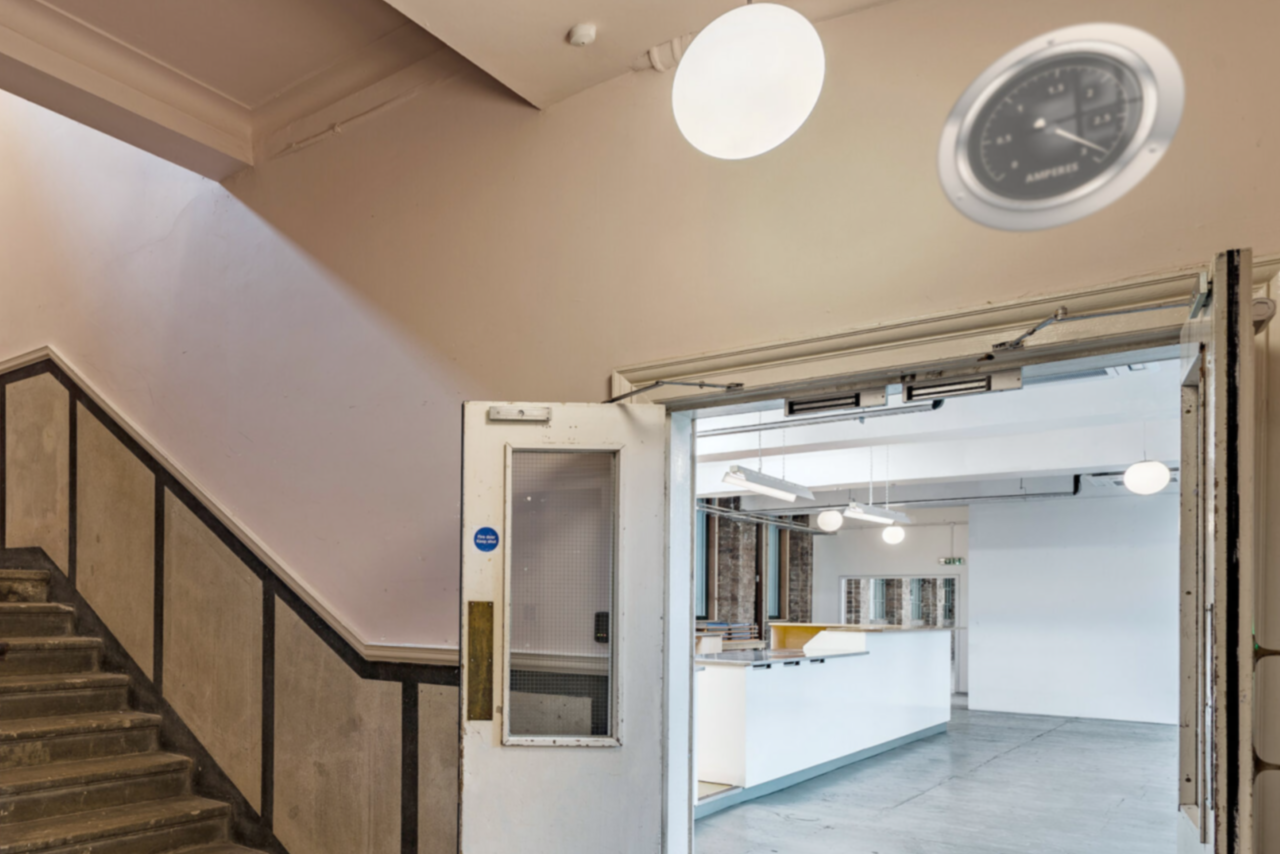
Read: {"value": 2.9, "unit": "A"}
